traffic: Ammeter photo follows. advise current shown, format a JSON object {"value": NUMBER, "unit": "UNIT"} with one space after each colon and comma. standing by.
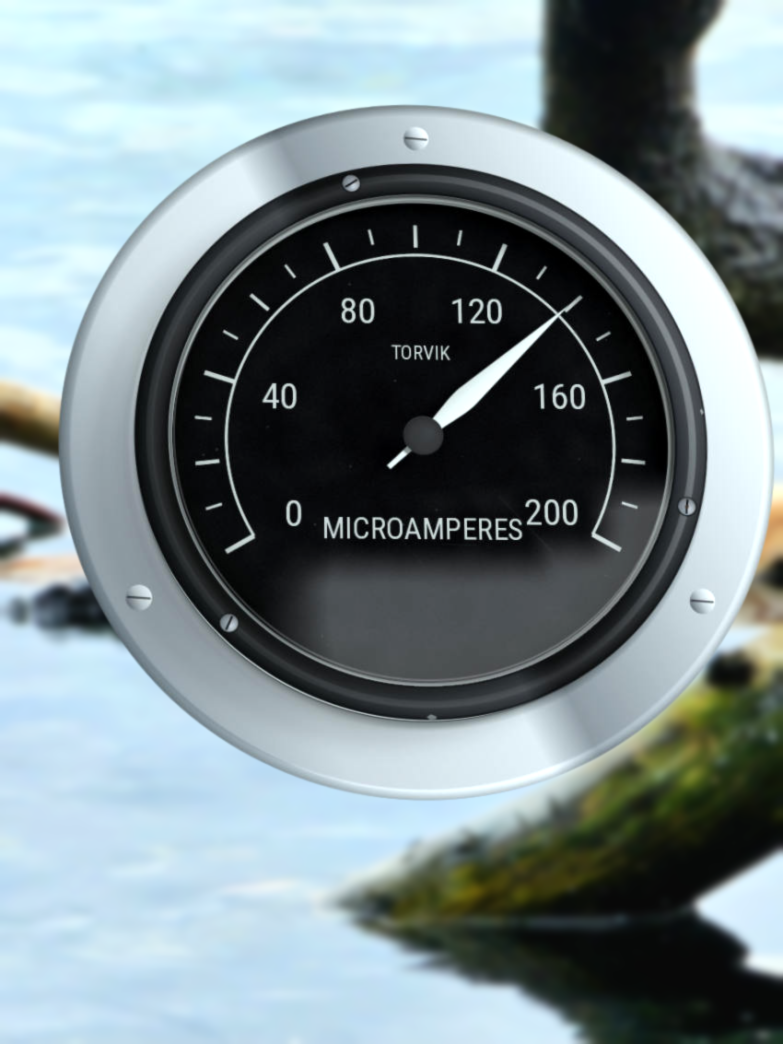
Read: {"value": 140, "unit": "µA"}
